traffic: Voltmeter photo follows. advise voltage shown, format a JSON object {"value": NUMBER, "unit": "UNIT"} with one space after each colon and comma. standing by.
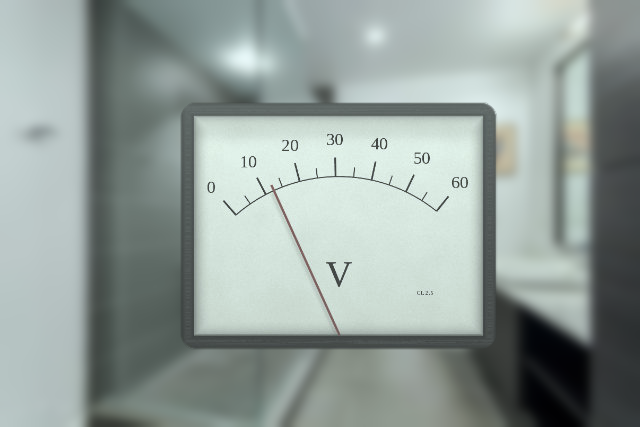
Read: {"value": 12.5, "unit": "V"}
